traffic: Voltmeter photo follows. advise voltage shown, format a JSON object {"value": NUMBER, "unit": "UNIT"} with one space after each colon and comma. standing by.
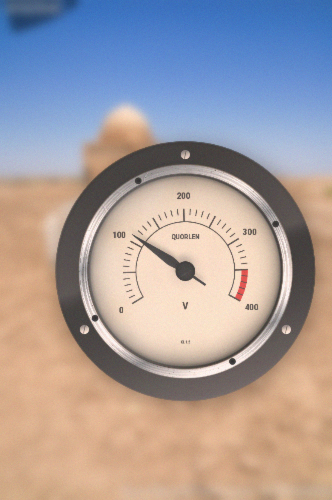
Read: {"value": 110, "unit": "V"}
